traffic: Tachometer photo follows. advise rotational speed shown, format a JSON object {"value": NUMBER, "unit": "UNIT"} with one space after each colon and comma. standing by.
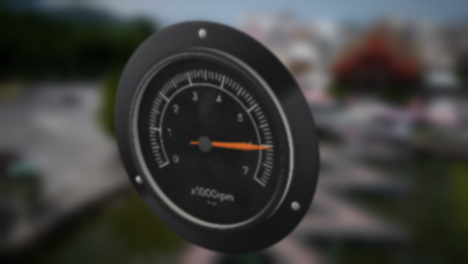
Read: {"value": 6000, "unit": "rpm"}
